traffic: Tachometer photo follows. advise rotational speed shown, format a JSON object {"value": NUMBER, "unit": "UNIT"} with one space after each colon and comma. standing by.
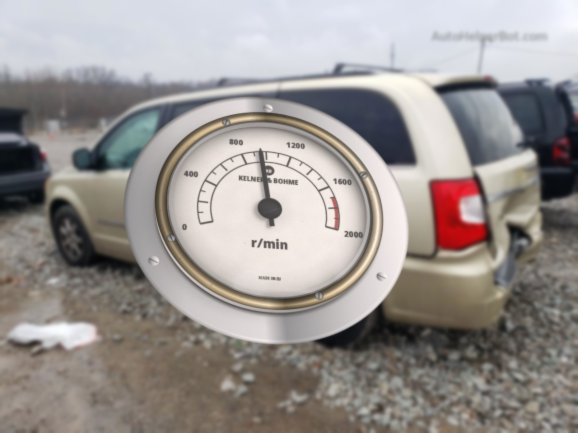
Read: {"value": 950, "unit": "rpm"}
